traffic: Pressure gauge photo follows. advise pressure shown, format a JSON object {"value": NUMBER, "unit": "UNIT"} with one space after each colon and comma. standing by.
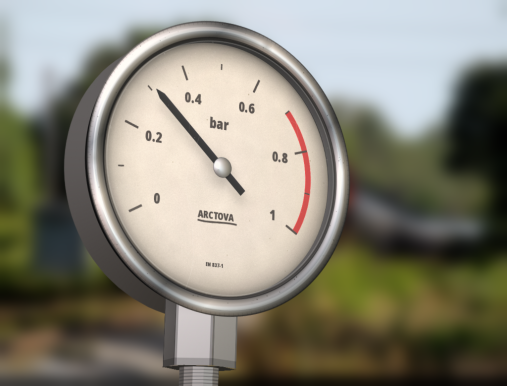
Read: {"value": 0.3, "unit": "bar"}
